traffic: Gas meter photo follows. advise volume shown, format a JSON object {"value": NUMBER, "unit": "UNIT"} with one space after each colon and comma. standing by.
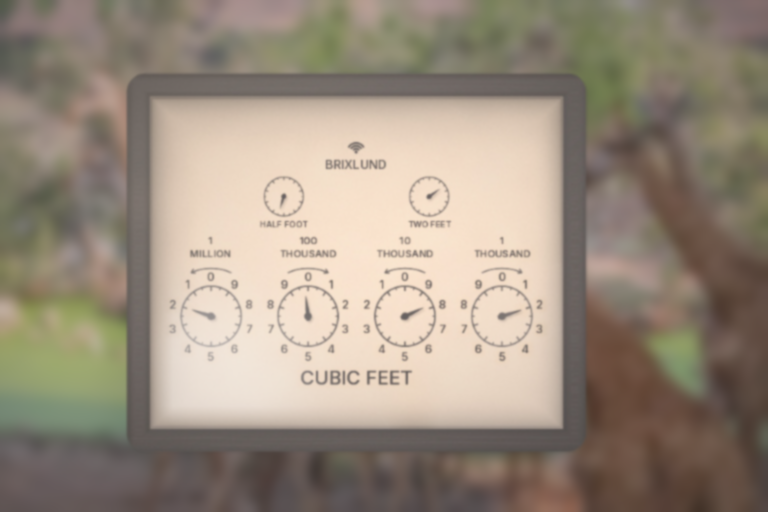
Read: {"value": 198200, "unit": "ft³"}
